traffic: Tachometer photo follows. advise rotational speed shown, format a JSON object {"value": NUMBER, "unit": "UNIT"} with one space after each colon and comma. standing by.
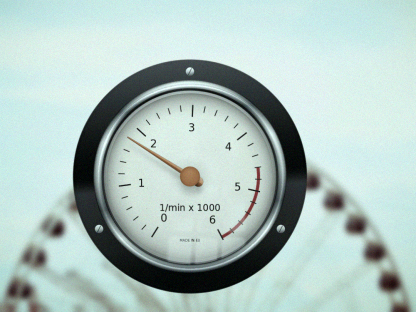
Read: {"value": 1800, "unit": "rpm"}
